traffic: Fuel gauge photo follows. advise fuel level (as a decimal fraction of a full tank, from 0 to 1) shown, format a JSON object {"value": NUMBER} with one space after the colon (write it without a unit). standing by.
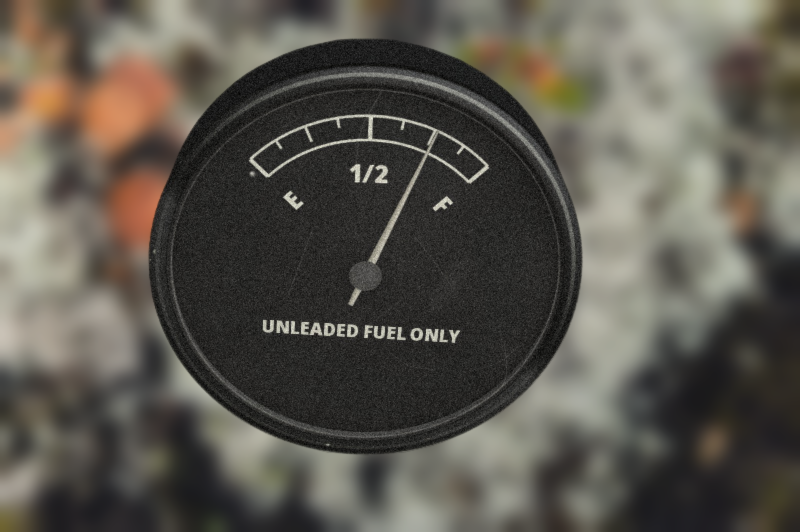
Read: {"value": 0.75}
